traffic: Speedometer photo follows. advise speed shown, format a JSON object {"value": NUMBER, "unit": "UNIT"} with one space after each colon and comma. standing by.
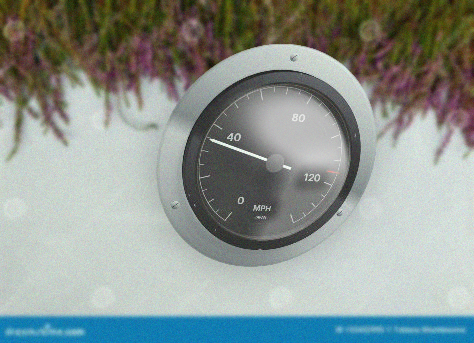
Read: {"value": 35, "unit": "mph"}
